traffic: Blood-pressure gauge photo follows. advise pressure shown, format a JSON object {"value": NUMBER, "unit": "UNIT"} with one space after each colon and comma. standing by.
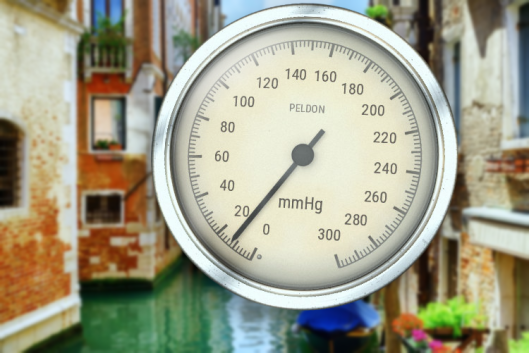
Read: {"value": 12, "unit": "mmHg"}
